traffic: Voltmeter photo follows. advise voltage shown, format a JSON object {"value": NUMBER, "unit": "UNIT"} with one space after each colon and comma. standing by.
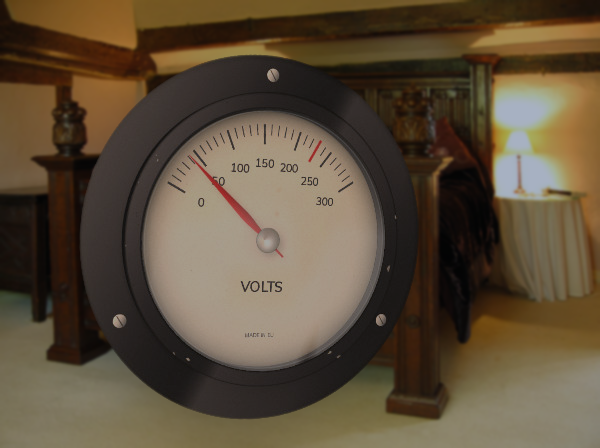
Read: {"value": 40, "unit": "V"}
